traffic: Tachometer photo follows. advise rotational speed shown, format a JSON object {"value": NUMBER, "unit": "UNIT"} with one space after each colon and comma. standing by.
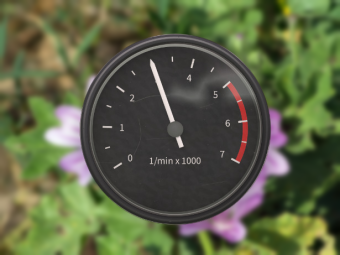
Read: {"value": 3000, "unit": "rpm"}
